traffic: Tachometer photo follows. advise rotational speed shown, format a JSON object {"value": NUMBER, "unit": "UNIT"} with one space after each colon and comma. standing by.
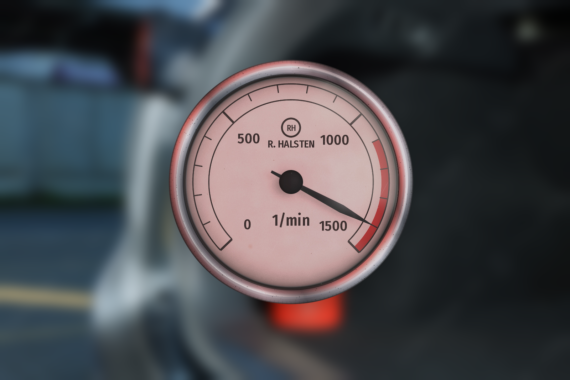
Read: {"value": 1400, "unit": "rpm"}
